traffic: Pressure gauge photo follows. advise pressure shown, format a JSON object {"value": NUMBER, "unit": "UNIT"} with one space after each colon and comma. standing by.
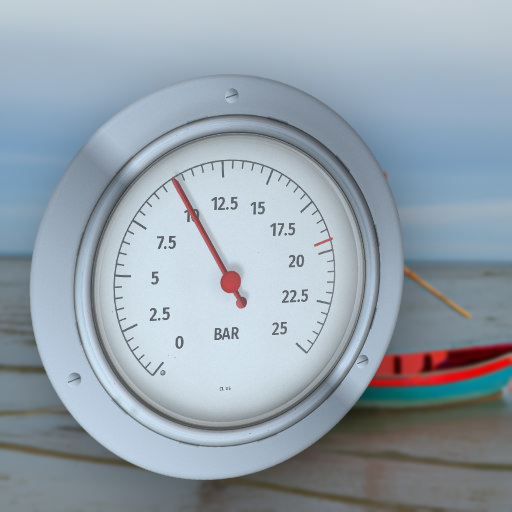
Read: {"value": 10, "unit": "bar"}
